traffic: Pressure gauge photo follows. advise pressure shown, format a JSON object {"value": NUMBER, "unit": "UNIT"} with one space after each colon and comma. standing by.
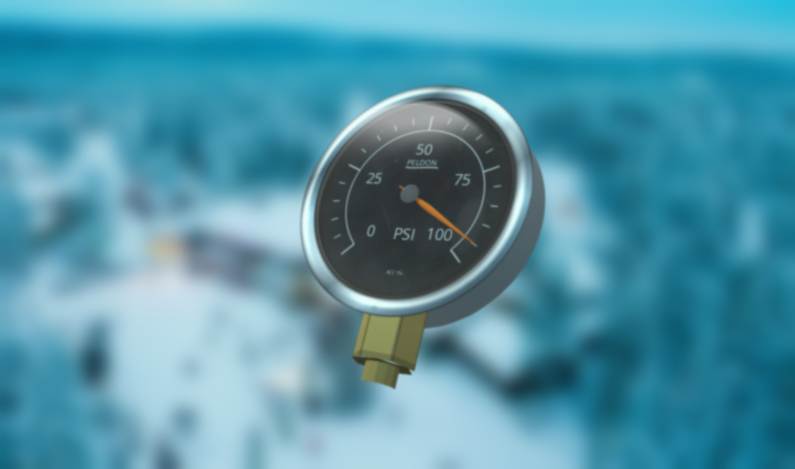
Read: {"value": 95, "unit": "psi"}
